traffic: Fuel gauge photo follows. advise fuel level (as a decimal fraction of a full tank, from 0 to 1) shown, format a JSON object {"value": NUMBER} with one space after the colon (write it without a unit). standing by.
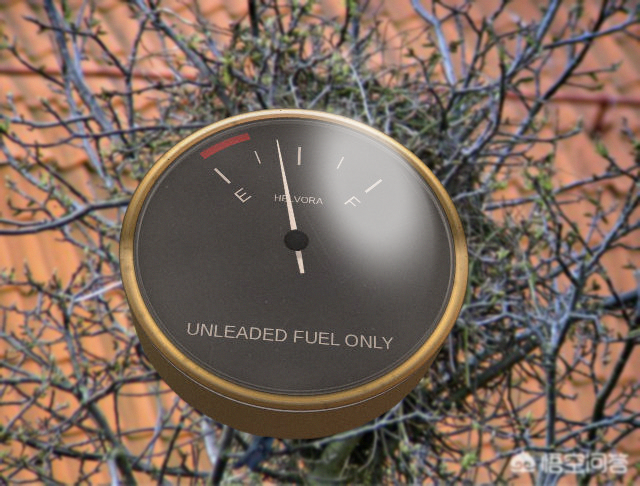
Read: {"value": 0.375}
